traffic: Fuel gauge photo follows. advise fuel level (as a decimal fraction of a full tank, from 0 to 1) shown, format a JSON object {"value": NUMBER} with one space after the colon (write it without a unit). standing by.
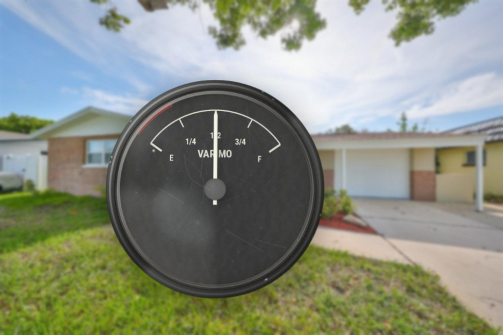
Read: {"value": 0.5}
